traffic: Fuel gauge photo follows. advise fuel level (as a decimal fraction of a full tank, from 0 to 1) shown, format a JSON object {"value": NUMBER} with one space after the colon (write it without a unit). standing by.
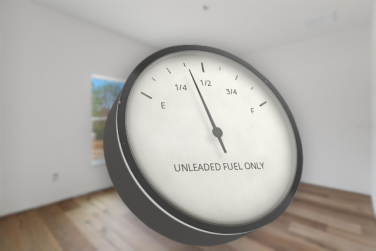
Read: {"value": 0.375}
